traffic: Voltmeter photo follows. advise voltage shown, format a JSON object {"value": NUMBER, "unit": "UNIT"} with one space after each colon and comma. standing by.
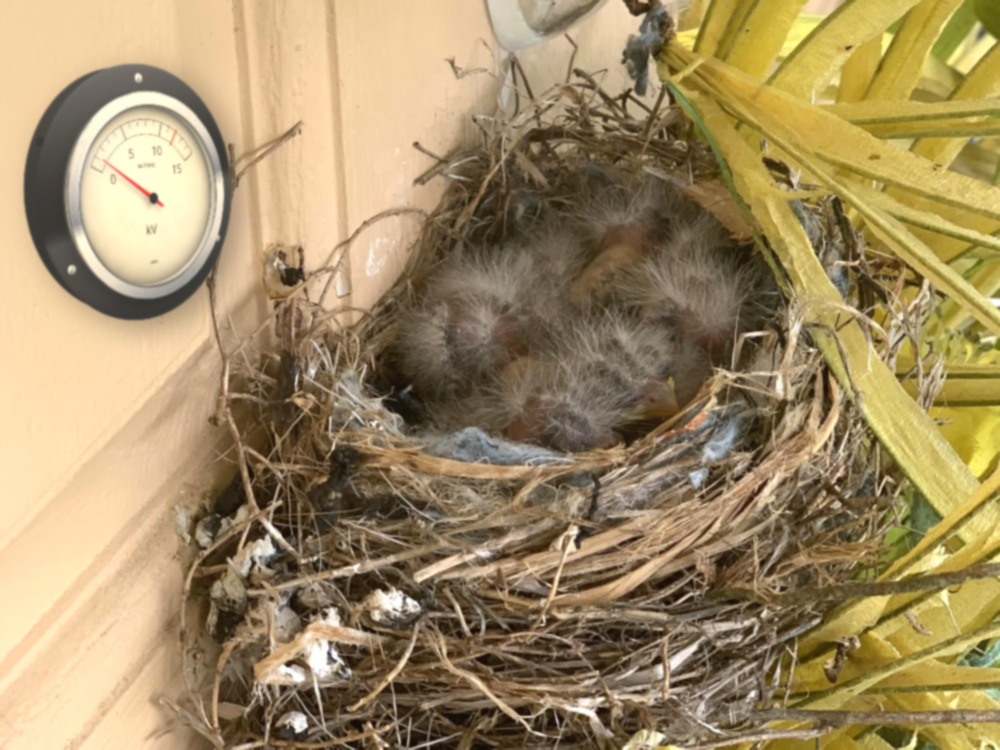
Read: {"value": 1, "unit": "kV"}
